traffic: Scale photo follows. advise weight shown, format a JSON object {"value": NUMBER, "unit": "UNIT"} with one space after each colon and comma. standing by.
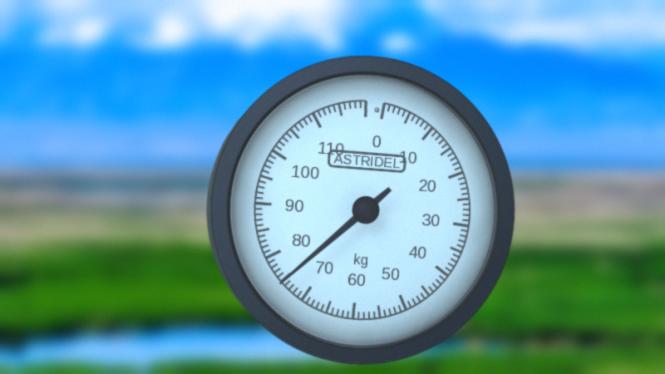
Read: {"value": 75, "unit": "kg"}
